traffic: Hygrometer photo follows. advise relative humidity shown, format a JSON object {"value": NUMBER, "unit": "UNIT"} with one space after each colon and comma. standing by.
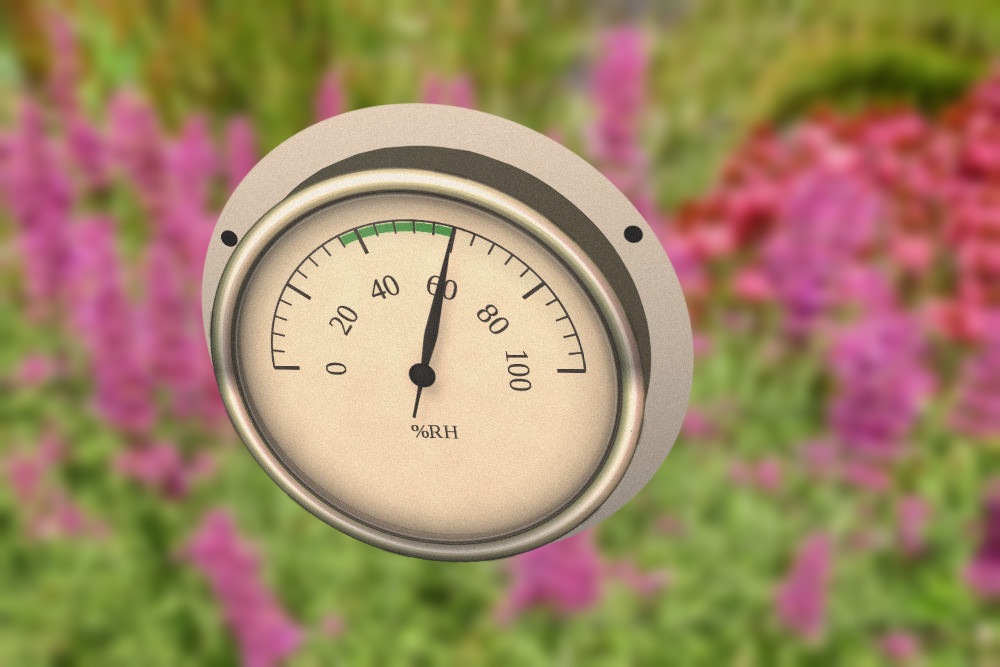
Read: {"value": 60, "unit": "%"}
